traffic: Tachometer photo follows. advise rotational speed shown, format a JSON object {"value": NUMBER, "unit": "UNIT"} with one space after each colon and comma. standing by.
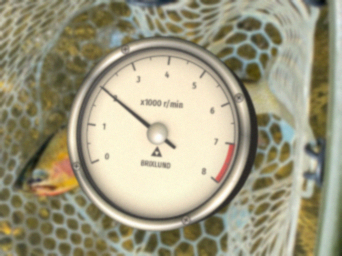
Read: {"value": 2000, "unit": "rpm"}
